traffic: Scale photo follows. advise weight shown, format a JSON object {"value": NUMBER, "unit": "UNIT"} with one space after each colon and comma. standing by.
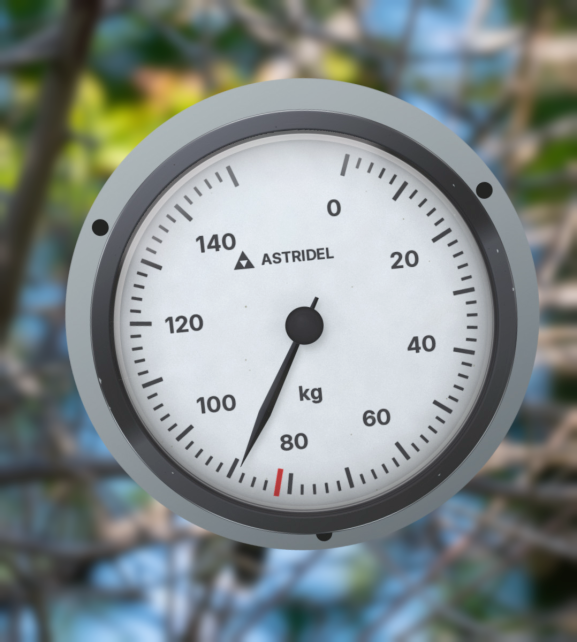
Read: {"value": 89, "unit": "kg"}
